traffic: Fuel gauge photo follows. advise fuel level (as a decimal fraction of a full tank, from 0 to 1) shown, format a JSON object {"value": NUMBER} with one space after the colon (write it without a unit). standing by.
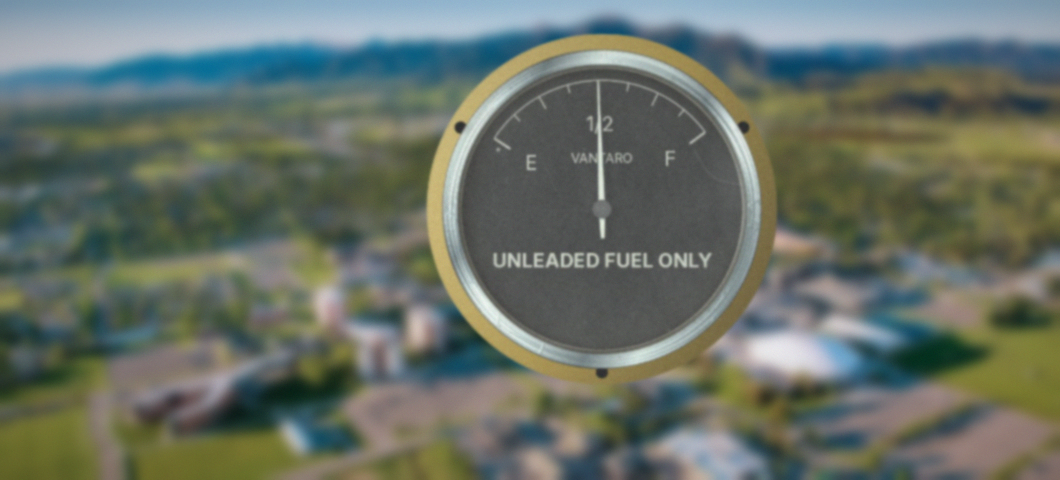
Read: {"value": 0.5}
